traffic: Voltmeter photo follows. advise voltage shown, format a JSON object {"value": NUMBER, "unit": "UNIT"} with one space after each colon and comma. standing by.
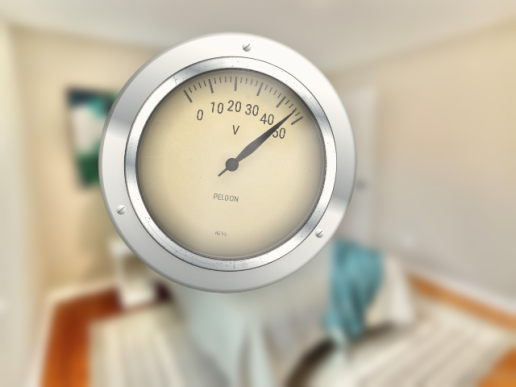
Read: {"value": 46, "unit": "V"}
